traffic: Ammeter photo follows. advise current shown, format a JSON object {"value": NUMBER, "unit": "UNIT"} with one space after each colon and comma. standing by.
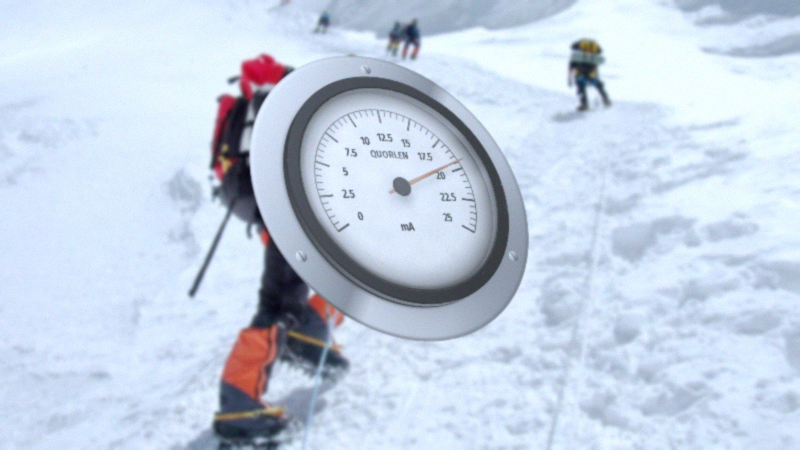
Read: {"value": 19.5, "unit": "mA"}
